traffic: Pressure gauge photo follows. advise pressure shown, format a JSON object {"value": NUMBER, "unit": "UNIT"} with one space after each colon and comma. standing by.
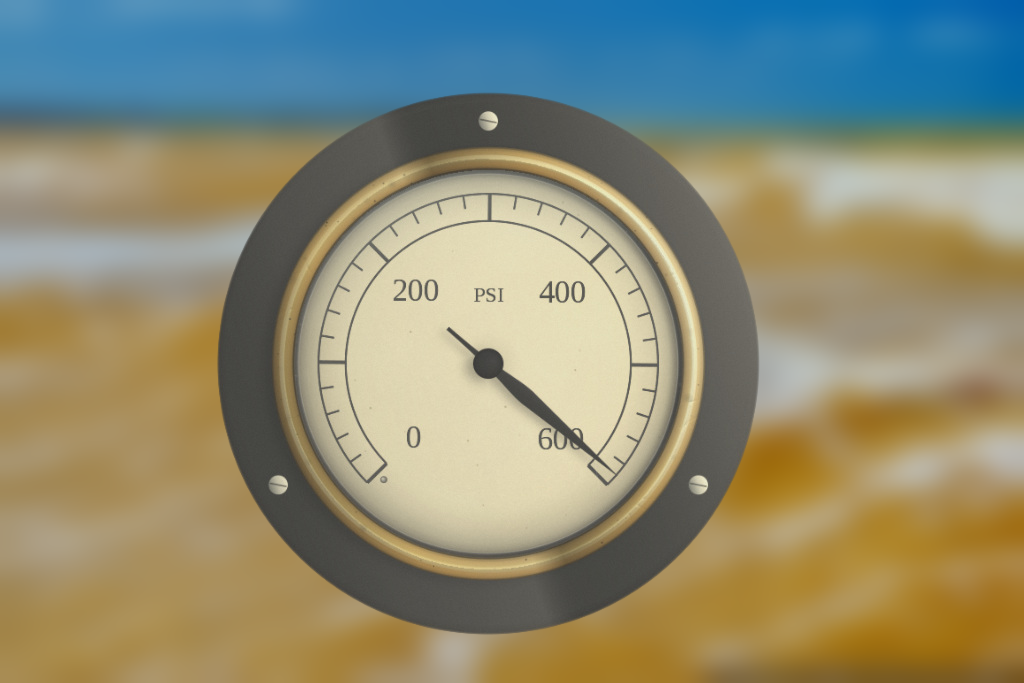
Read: {"value": 590, "unit": "psi"}
